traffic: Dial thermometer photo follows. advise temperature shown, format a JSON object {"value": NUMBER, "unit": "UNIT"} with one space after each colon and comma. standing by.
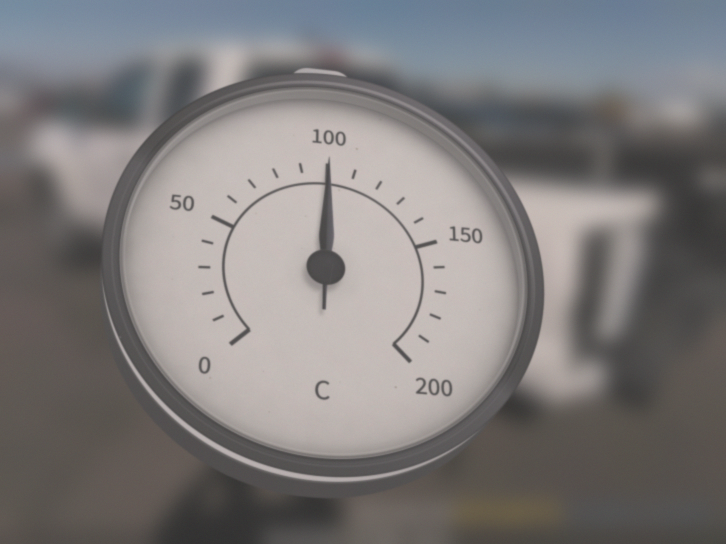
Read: {"value": 100, "unit": "°C"}
